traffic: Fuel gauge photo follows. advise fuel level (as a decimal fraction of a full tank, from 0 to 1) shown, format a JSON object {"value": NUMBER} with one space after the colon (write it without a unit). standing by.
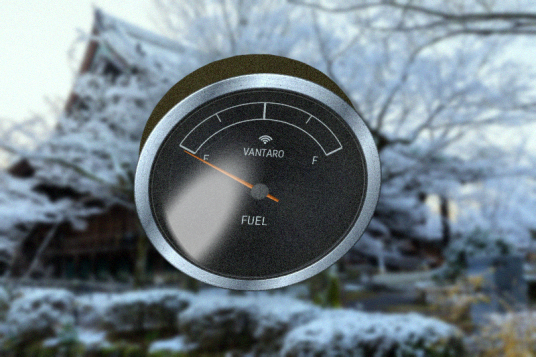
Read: {"value": 0}
